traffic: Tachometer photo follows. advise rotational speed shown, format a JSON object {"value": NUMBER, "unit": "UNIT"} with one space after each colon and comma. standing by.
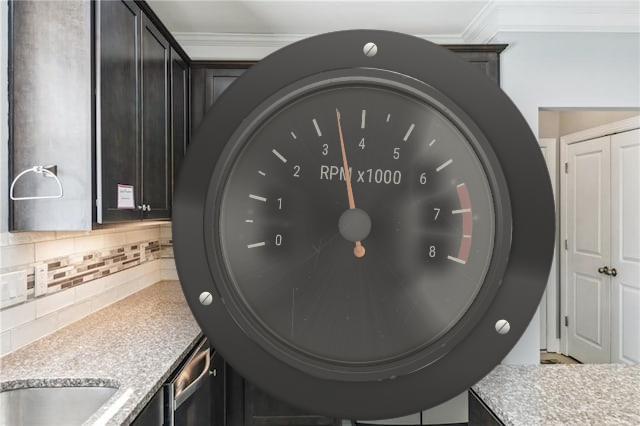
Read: {"value": 3500, "unit": "rpm"}
